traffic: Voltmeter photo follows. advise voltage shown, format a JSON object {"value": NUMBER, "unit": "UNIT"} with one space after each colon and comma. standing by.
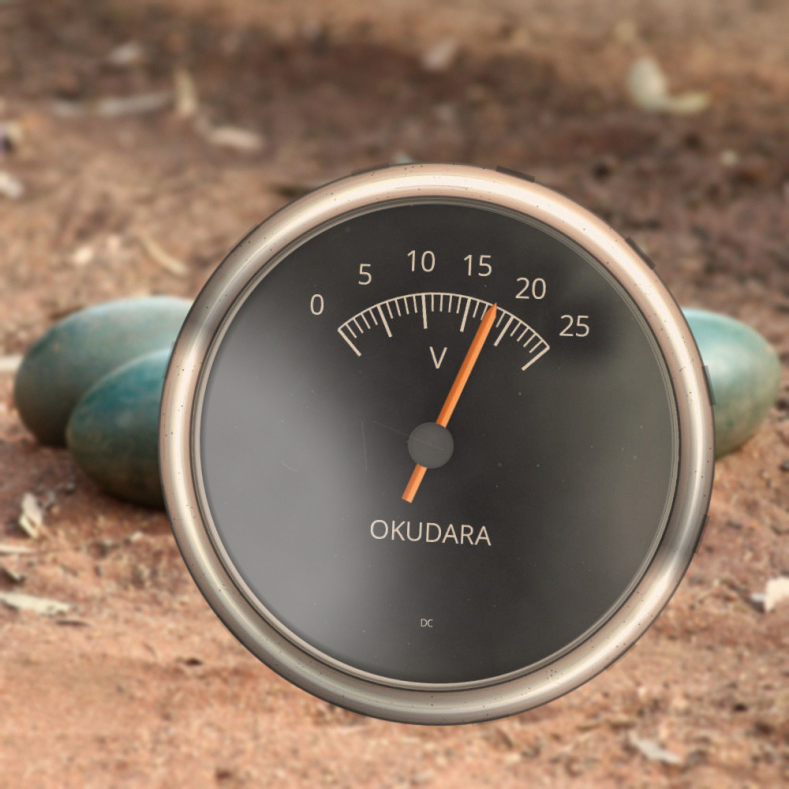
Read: {"value": 18, "unit": "V"}
